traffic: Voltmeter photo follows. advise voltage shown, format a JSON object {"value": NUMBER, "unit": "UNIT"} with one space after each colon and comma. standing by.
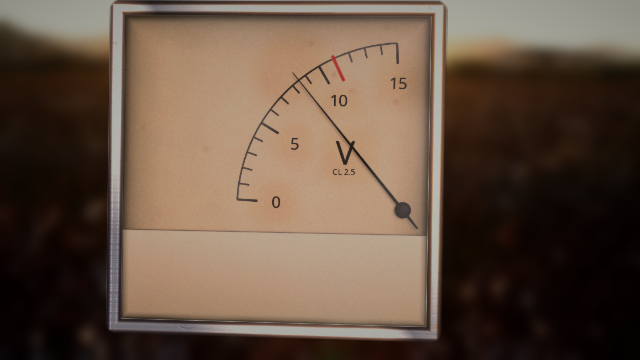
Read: {"value": 8.5, "unit": "V"}
